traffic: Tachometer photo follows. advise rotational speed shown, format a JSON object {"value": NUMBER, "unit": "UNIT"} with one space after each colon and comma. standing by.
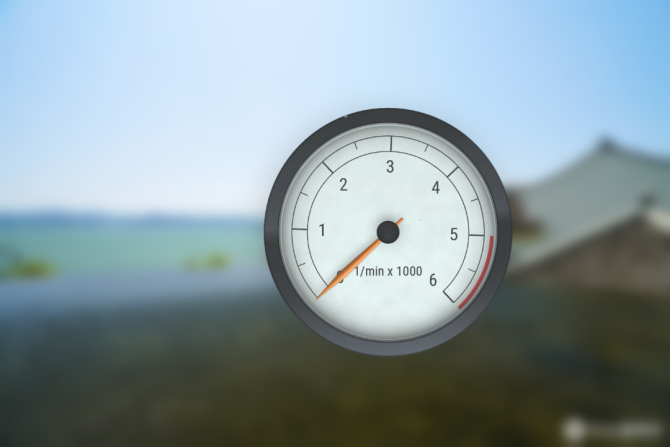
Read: {"value": 0, "unit": "rpm"}
